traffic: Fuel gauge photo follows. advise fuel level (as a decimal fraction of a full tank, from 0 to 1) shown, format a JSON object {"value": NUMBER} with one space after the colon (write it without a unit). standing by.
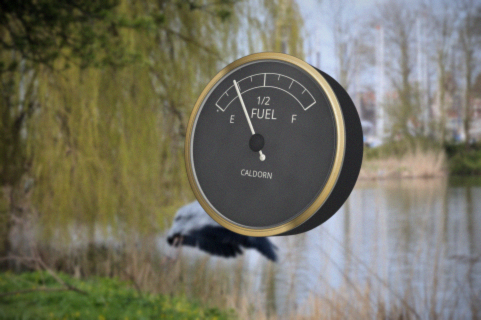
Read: {"value": 0.25}
